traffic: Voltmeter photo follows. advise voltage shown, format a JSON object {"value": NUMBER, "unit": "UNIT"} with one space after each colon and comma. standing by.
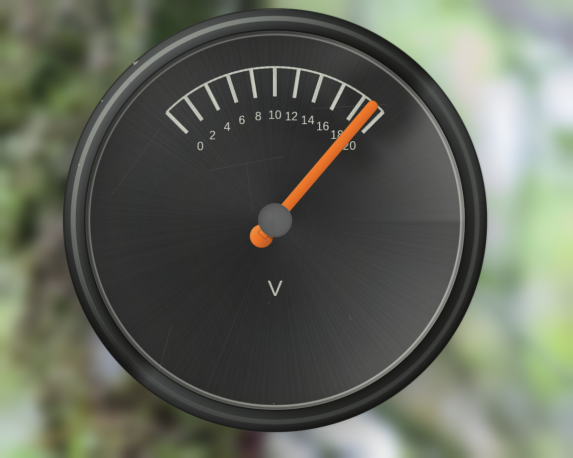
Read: {"value": 19, "unit": "V"}
